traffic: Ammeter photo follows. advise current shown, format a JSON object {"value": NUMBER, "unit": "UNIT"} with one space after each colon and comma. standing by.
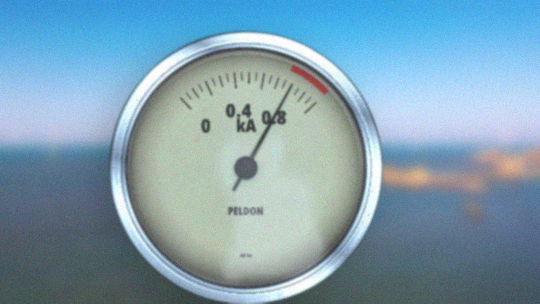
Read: {"value": 0.8, "unit": "kA"}
